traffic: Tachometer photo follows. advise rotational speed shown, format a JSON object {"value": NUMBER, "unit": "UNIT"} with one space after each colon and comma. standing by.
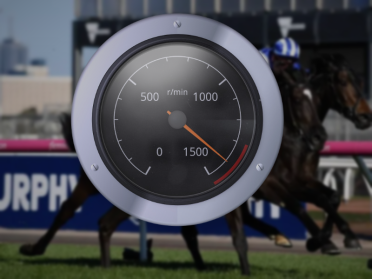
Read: {"value": 1400, "unit": "rpm"}
